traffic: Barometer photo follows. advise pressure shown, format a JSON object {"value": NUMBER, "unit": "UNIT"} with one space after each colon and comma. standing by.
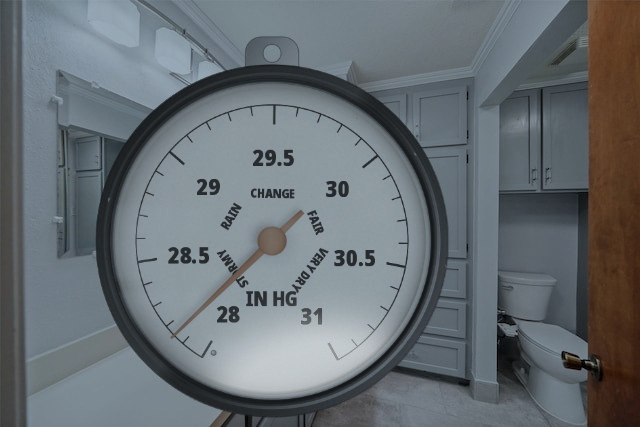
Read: {"value": 28.15, "unit": "inHg"}
